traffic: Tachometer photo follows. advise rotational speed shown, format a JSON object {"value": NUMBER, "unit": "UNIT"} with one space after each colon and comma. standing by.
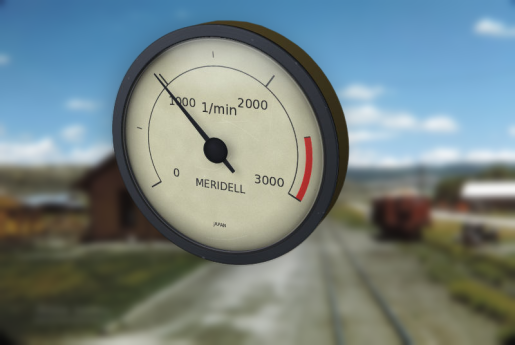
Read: {"value": 1000, "unit": "rpm"}
